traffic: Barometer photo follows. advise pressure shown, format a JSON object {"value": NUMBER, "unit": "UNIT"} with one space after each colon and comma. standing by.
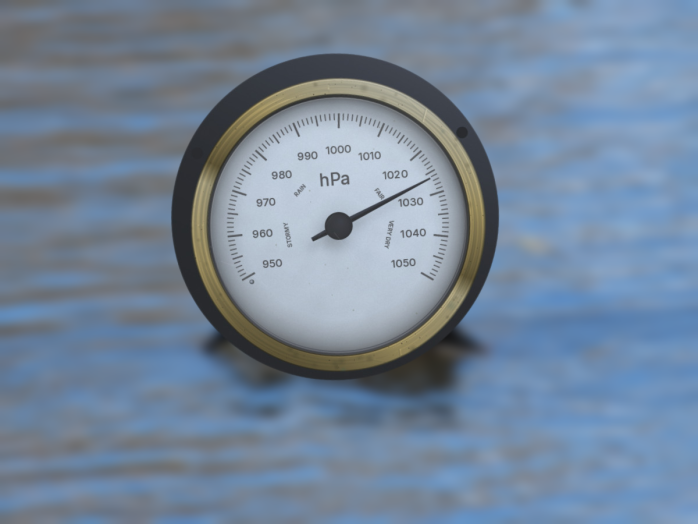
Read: {"value": 1026, "unit": "hPa"}
